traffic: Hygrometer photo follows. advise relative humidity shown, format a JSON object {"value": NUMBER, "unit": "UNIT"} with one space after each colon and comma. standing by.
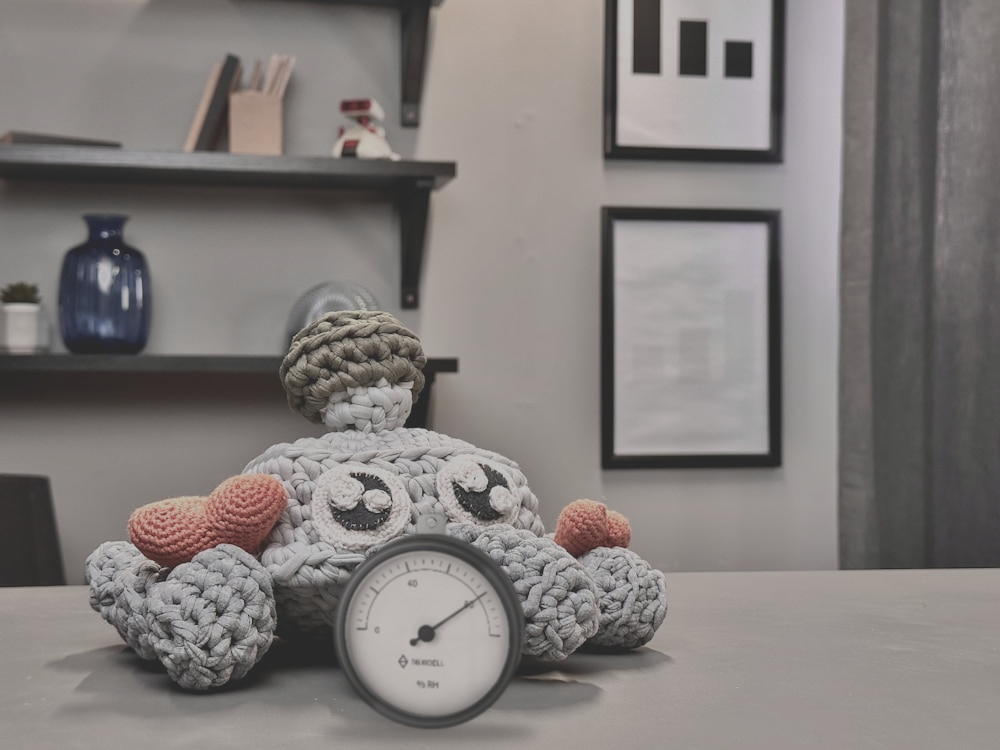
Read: {"value": 80, "unit": "%"}
